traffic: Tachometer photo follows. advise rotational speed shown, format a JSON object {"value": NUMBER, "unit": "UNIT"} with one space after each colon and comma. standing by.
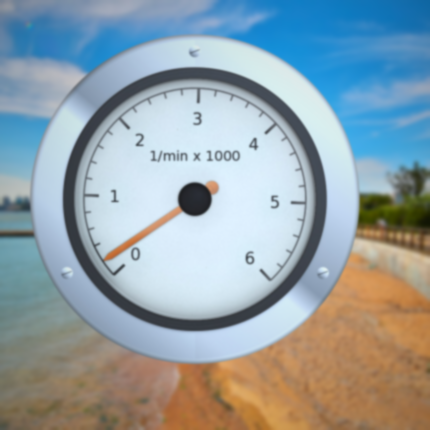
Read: {"value": 200, "unit": "rpm"}
